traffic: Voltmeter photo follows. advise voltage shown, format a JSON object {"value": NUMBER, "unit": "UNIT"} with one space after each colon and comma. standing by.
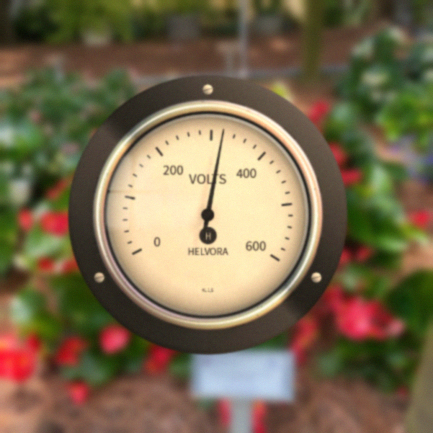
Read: {"value": 320, "unit": "V"}
